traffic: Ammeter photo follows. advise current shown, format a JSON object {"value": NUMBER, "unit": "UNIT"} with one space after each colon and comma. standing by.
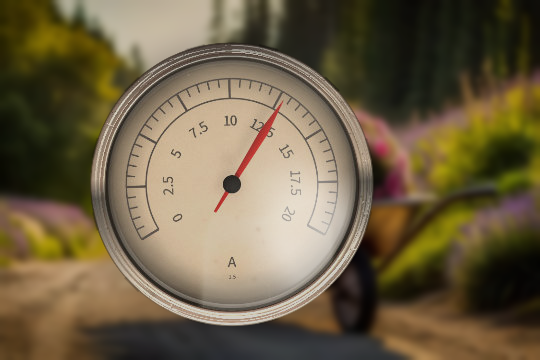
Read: {"value": 12.75, "unit": "A"}
